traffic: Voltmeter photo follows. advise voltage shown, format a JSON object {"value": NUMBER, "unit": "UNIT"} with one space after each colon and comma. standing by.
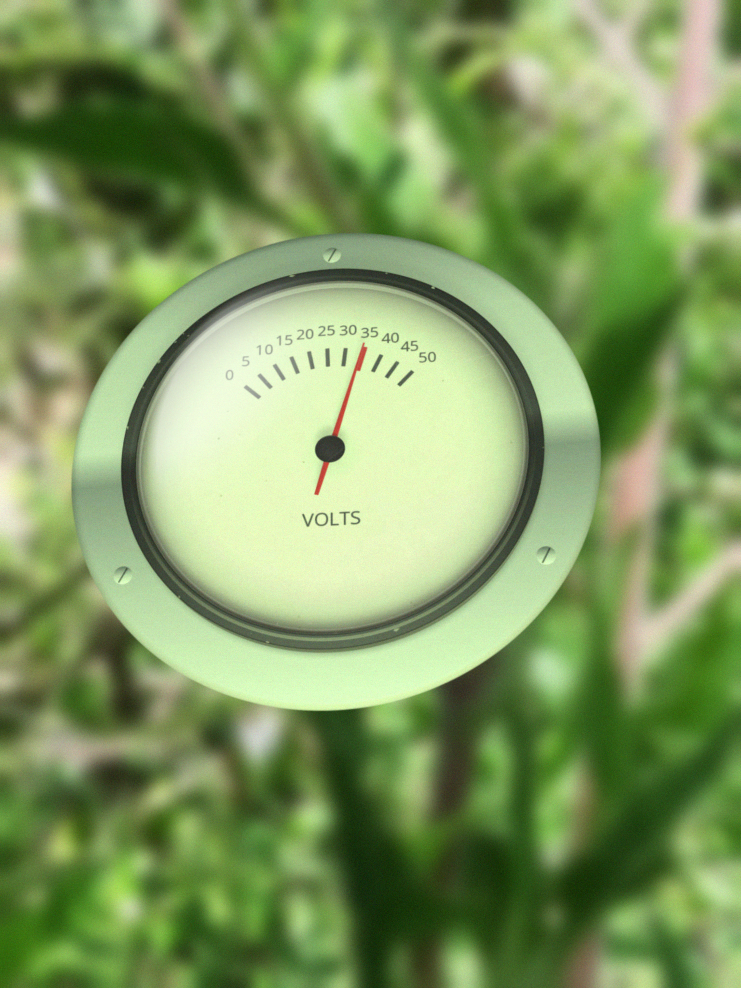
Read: {"value": 35, "unit": "V"}
